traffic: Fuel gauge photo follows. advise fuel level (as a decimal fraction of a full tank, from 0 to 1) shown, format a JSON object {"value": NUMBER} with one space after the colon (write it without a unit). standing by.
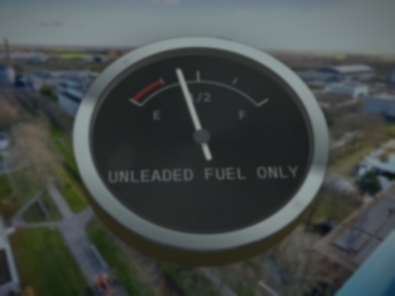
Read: {"value": 0.375}
